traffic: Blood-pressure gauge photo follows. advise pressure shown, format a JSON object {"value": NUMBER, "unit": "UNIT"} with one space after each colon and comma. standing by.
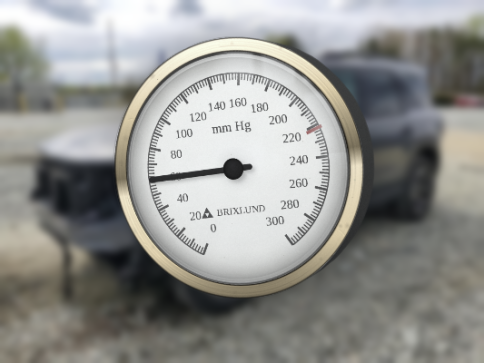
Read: {"value": 60, "unit": "mmHg"}
